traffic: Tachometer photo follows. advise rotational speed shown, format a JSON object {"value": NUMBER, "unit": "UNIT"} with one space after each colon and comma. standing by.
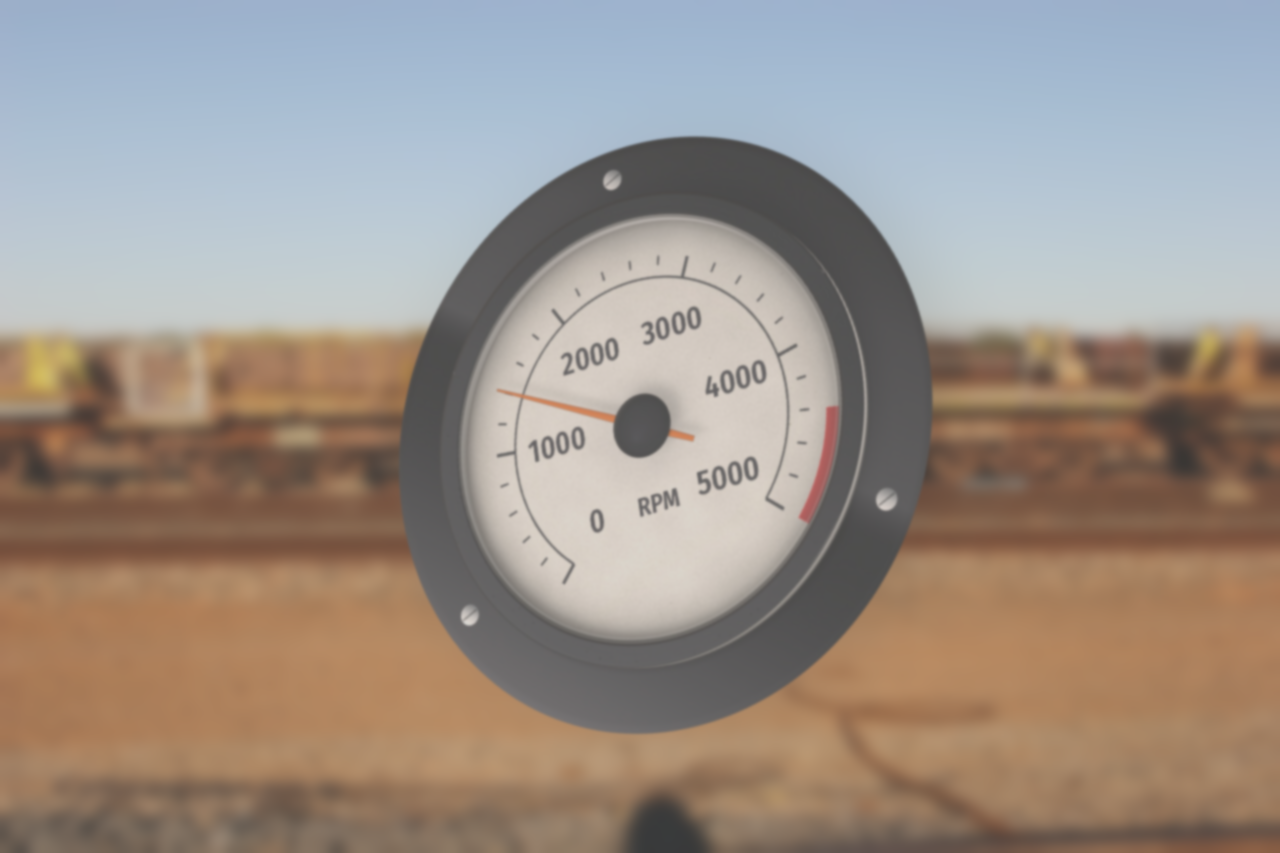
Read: {"value": 1400, "unit": "rpm"}
